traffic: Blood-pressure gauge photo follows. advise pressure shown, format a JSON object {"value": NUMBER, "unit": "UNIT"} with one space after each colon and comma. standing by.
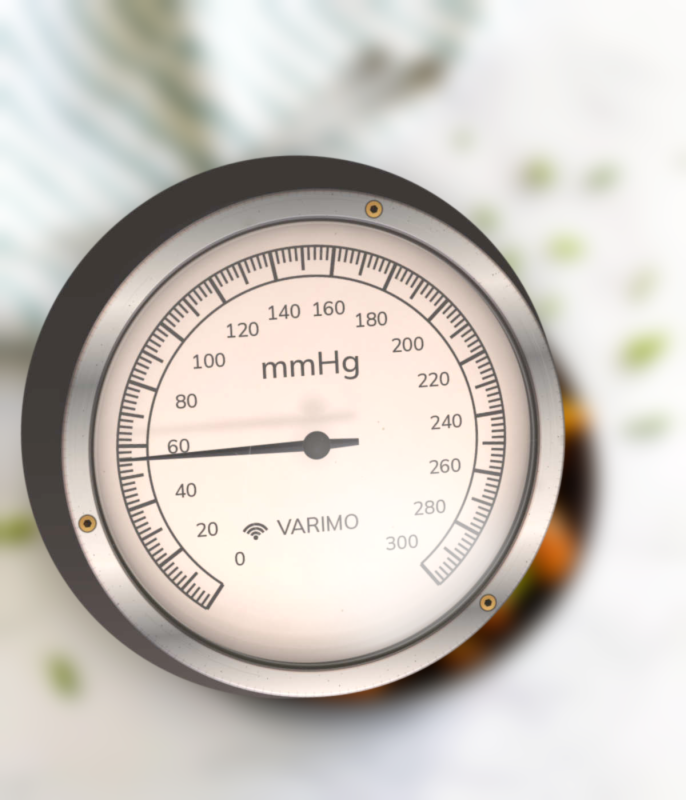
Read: {"value": 56, "unit": "mmHg"}
